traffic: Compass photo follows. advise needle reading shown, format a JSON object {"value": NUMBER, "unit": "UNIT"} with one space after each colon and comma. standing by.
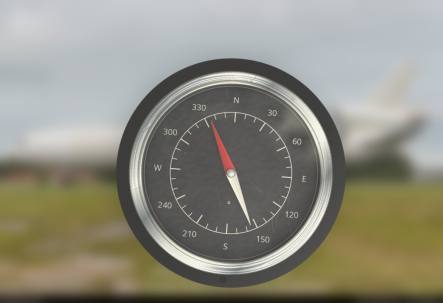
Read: {"value": 335, "unit": "°"}
